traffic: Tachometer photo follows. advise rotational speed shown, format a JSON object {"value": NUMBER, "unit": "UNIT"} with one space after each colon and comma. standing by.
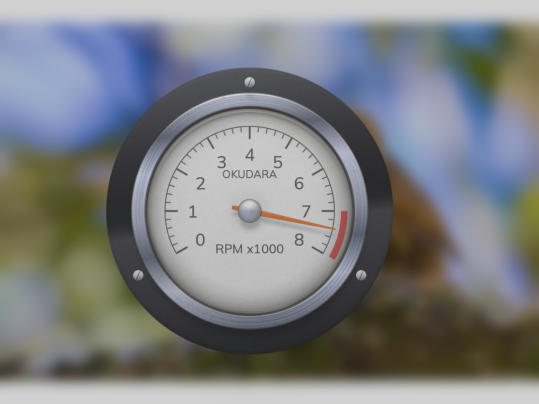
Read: {"value": 7400, "unit": "rpm"}
